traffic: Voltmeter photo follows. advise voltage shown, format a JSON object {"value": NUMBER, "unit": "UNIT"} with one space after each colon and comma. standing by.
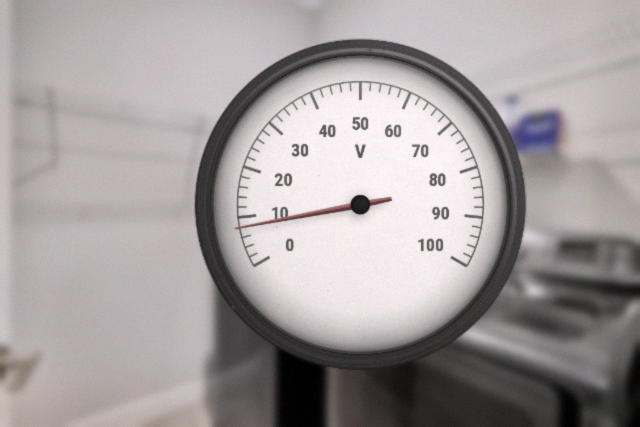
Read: {"value": 8, "unit": "V"}
